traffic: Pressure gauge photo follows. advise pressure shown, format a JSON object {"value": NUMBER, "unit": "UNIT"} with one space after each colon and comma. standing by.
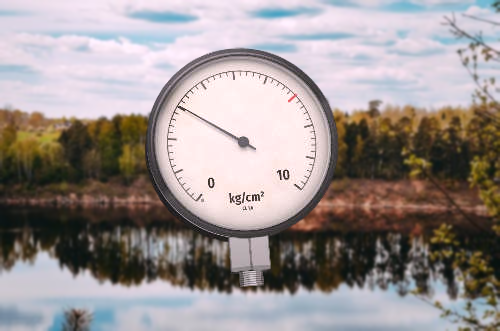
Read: {"value": 3, "unit": "kg/cm²"}
